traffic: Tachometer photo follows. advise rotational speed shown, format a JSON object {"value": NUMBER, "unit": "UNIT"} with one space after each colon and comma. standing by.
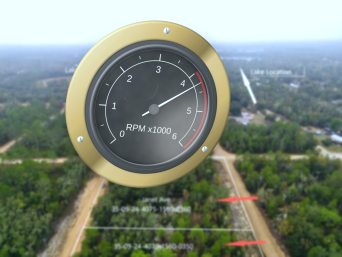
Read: {"value": 4250, "unit": "rpm"}
